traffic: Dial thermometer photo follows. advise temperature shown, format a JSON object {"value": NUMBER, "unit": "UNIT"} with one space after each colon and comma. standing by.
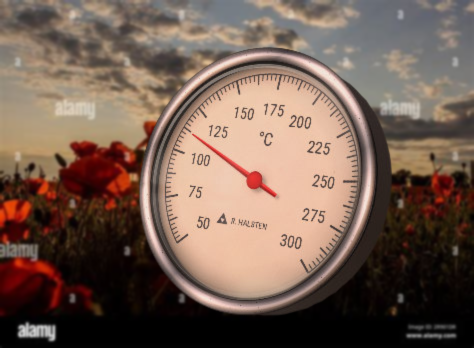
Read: {"value": 112.5, "unit": "°C"}
